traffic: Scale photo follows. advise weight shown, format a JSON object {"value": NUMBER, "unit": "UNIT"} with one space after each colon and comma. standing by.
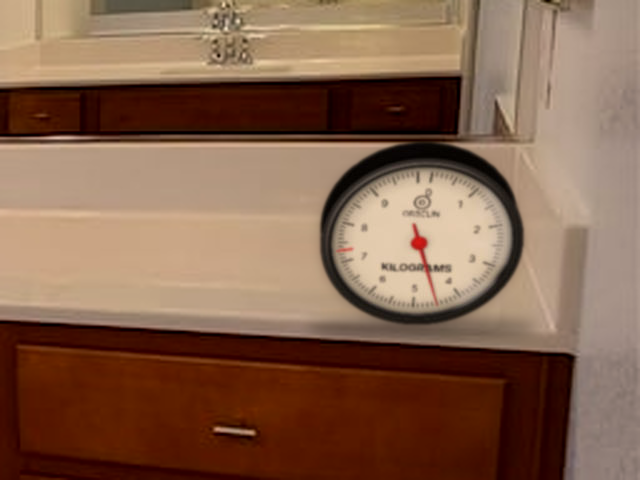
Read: {"value": 4.5, "unit": "kg"}
